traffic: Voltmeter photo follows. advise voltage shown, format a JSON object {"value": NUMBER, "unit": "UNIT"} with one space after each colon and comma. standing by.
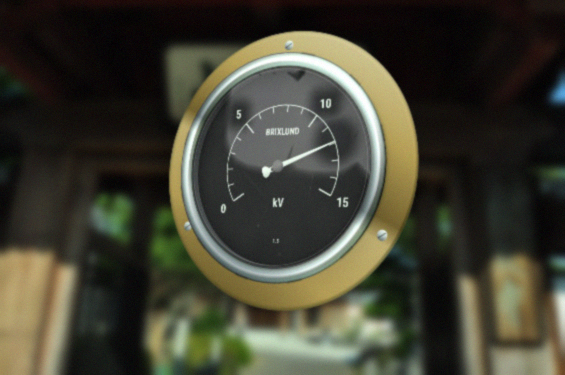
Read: {"value": 12, "unit": "kV"}
